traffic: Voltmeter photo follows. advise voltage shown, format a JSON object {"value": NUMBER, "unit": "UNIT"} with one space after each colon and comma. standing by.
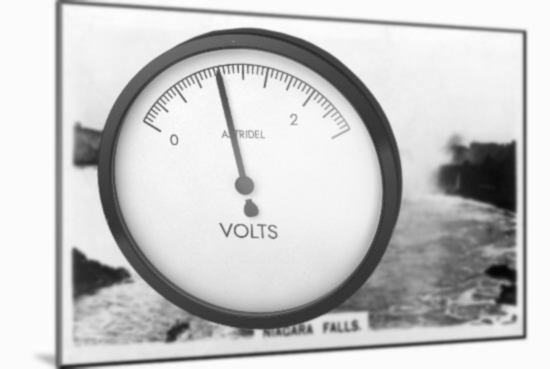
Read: {"value": 1, "unit": "V"}
